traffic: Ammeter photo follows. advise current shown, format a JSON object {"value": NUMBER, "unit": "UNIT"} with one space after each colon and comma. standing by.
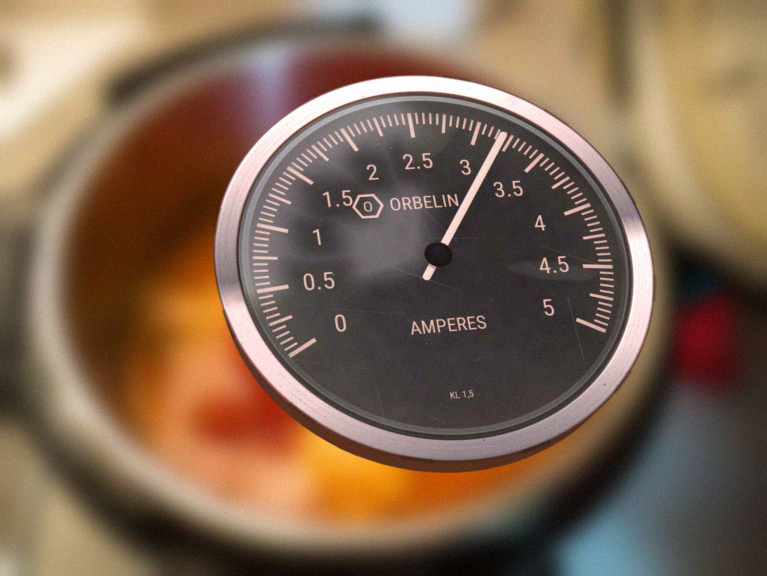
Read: {"value": 3.2, "unit": "A"}
